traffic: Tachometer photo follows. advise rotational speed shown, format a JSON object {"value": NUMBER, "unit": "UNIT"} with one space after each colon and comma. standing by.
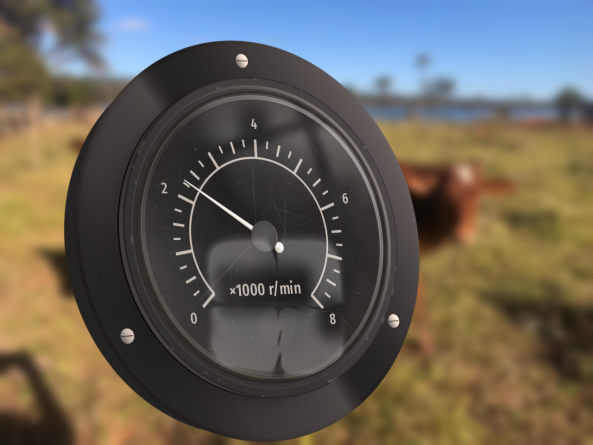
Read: {"value": 2250, "unit": "rpm"}
